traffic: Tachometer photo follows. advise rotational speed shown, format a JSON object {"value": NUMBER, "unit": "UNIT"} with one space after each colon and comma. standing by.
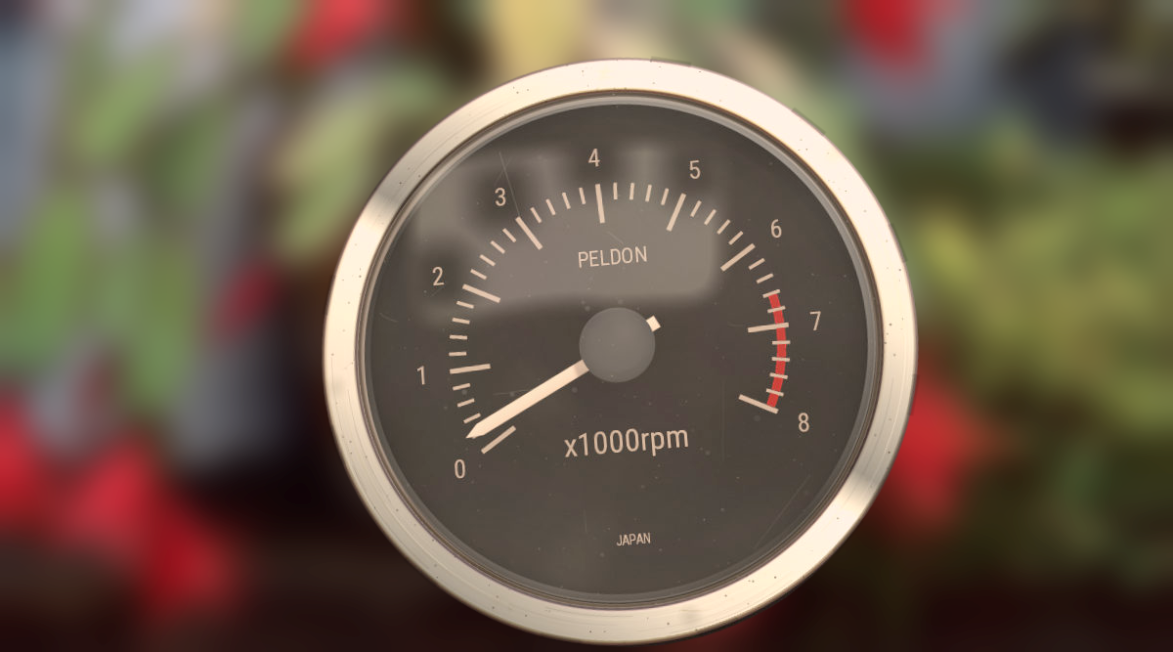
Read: {"value": 200, "unit": "rpm"}
